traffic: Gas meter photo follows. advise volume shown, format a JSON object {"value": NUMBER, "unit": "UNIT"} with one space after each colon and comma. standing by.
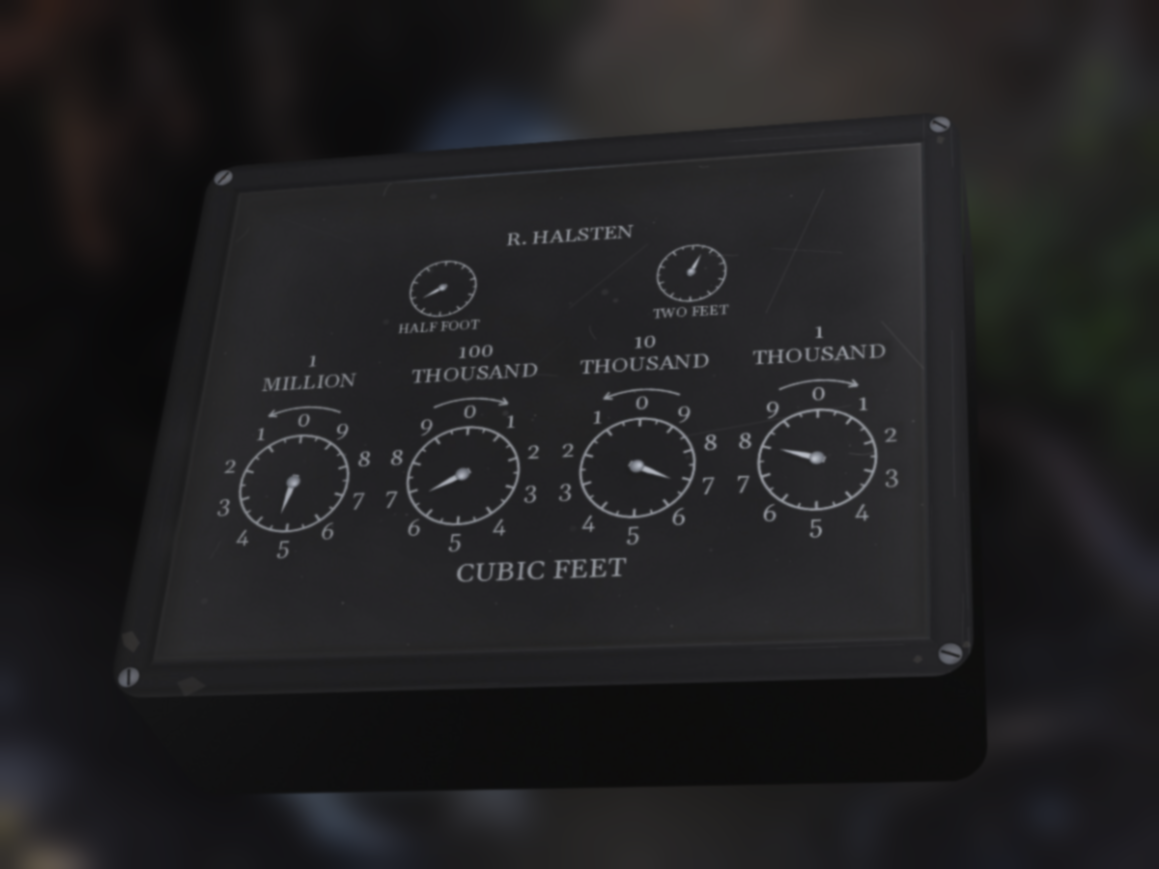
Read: {"value": 466800, "unit": "ft³"}
